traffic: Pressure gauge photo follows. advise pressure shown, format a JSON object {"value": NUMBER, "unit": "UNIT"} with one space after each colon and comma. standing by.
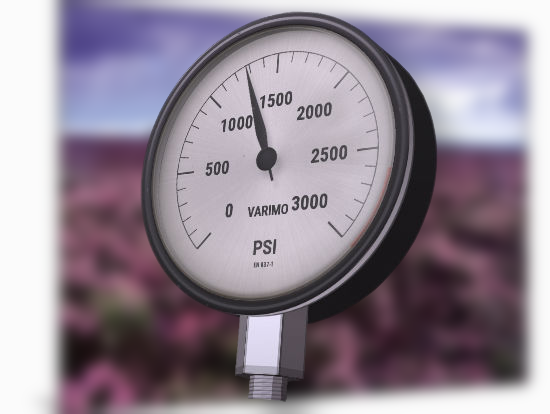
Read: {"value": 1300, "unit": "psi"}
